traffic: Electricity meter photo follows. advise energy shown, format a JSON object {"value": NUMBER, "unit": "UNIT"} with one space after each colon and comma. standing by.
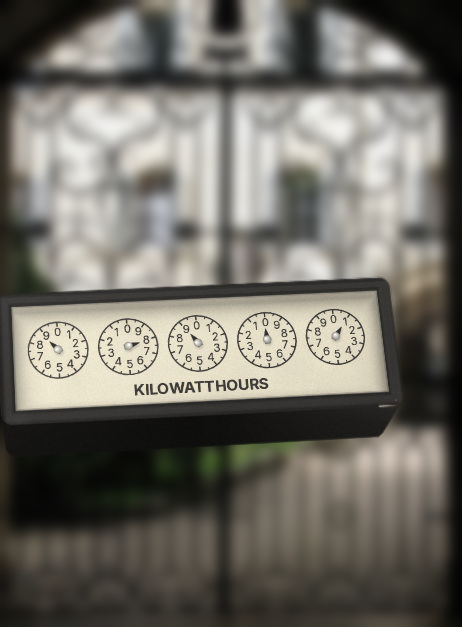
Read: {"value": 87901, "unit": "kWh"}
